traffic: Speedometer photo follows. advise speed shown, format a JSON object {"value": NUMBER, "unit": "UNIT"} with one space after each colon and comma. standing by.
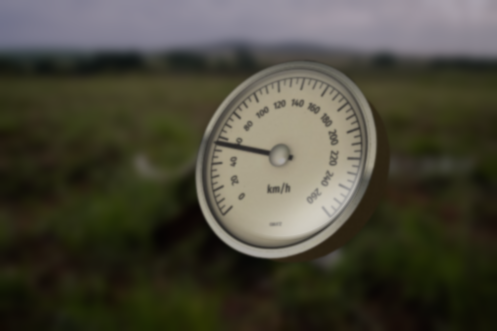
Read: {"value": 55, "unit": "km/h"}
